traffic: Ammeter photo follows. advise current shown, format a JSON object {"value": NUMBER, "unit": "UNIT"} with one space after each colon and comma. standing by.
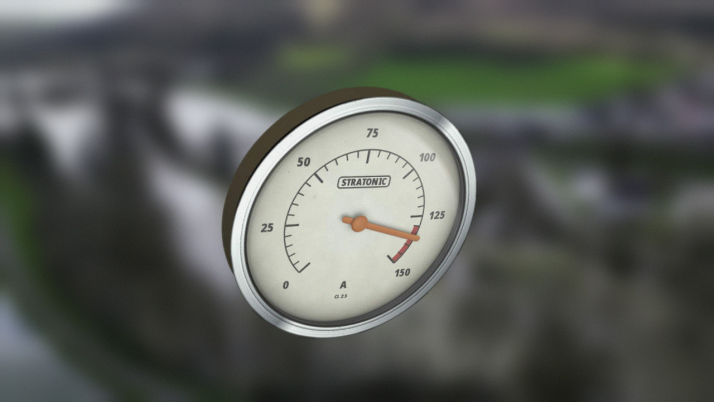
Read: {"value": 135, "unit": "A"}
